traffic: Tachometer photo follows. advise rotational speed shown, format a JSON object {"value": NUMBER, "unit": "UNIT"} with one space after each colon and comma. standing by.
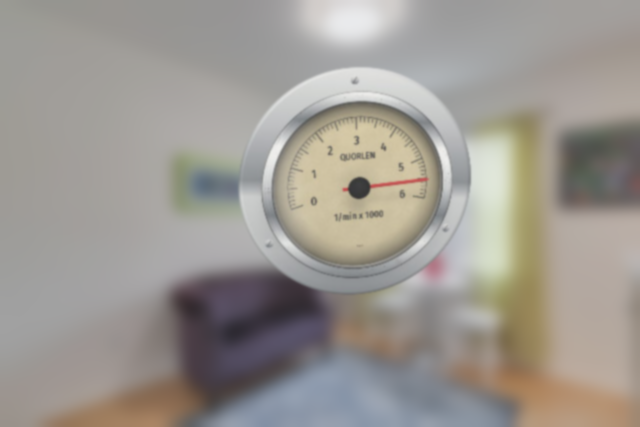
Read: {"value": 5500, "unit": "rpm"}
